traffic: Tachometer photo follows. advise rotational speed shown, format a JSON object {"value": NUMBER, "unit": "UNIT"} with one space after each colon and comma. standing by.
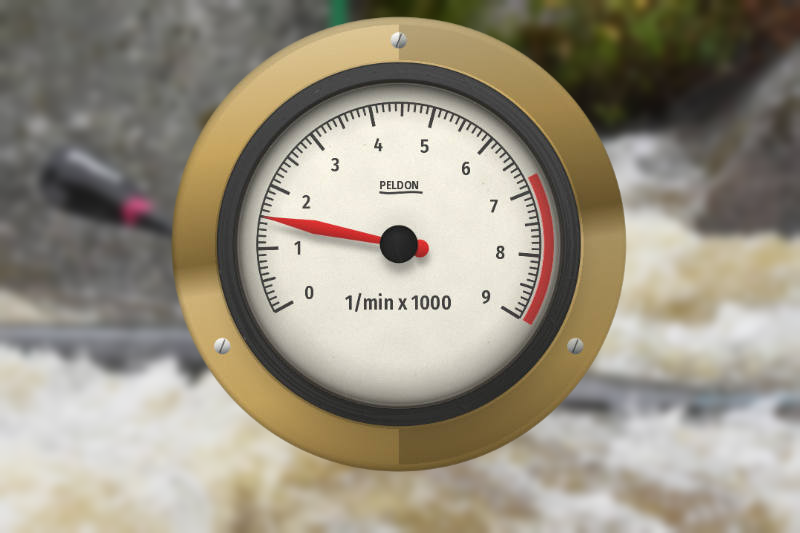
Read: {"value": 1500, "unit": "rpm"}
